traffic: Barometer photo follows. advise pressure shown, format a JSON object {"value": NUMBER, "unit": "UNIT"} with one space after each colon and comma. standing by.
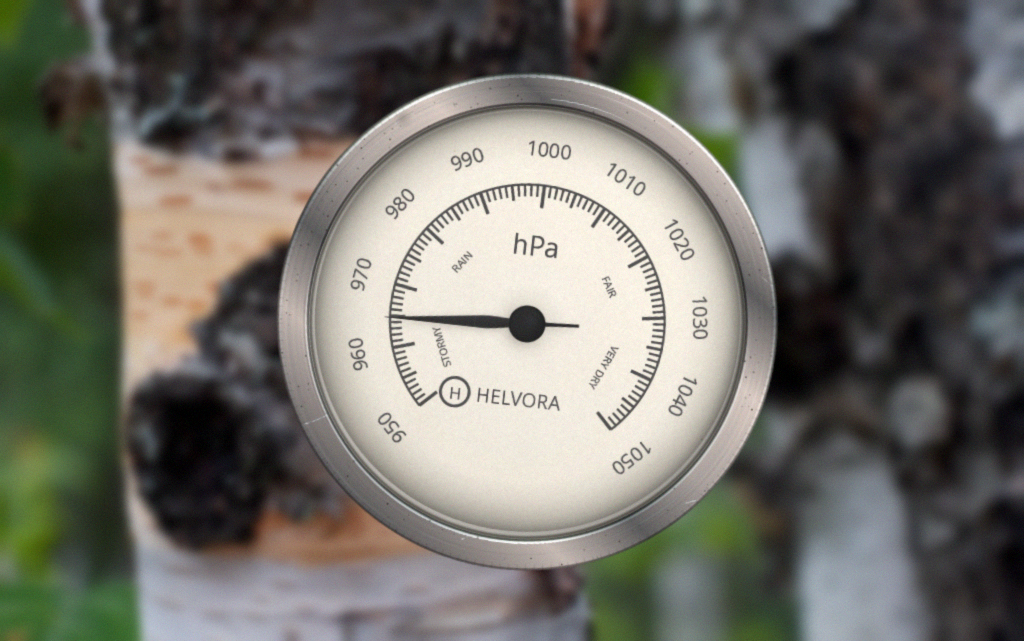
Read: {"value": 965, "unit": "hPa"}
